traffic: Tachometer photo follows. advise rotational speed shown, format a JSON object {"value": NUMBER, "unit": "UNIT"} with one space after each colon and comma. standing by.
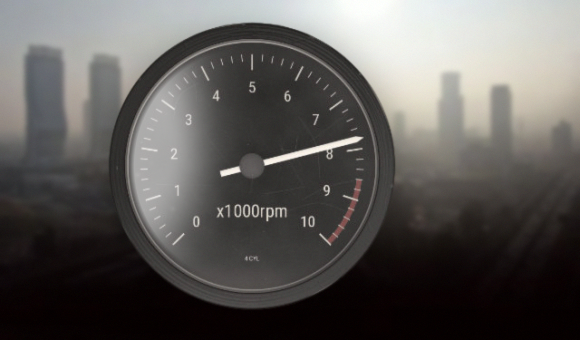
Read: {"value": 7800, "unit": "rpm"}
